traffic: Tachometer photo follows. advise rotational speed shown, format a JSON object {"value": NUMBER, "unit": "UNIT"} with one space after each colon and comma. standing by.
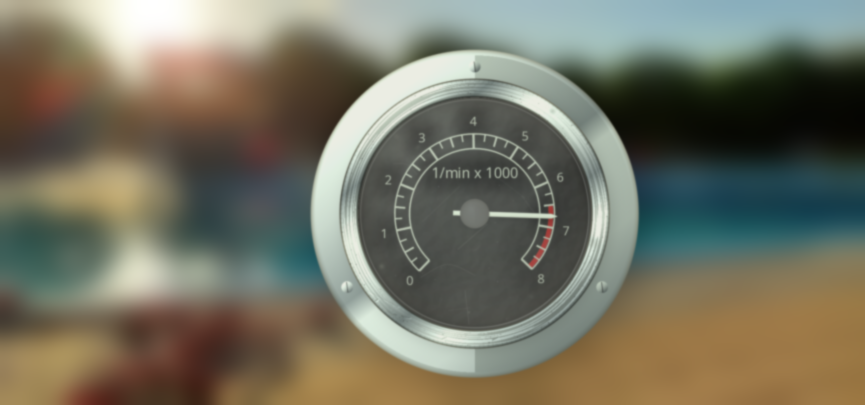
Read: {"value": 6750, "unit": "rpm"}
